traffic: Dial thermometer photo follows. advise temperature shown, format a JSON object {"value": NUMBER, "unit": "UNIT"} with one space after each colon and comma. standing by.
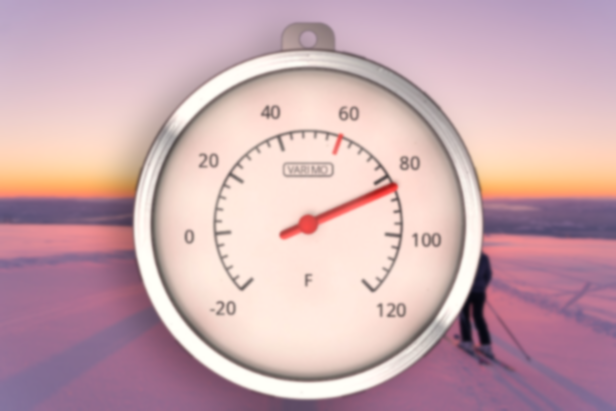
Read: {"value": 84, "unit": "°F"}
